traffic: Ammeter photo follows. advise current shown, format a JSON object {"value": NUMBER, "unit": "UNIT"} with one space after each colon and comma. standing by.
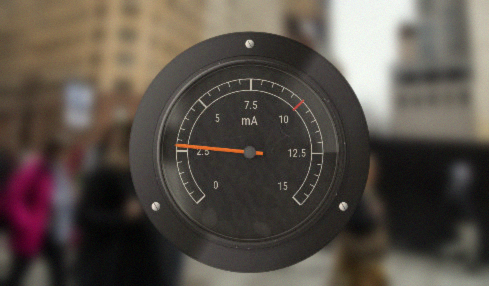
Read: {"value": 2.75, "unit": "mA"}
